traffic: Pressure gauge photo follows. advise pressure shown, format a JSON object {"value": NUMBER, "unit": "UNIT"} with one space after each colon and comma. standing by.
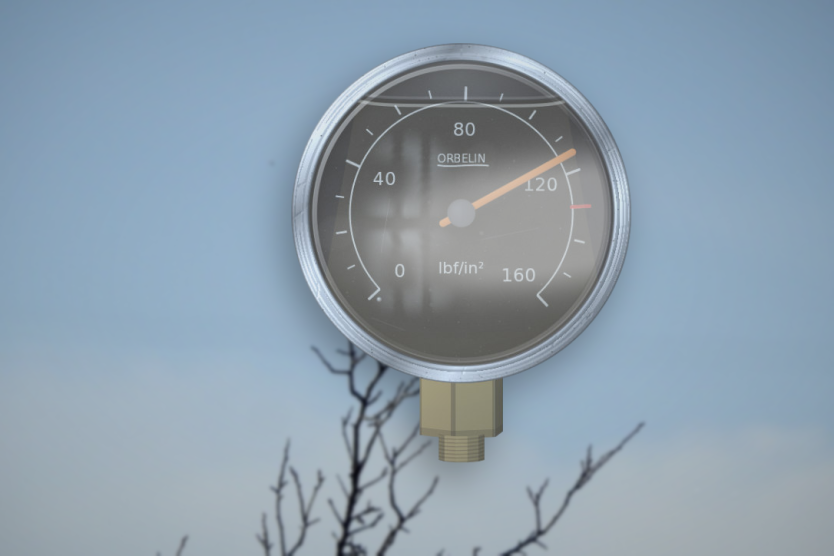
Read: {"value": 115, "unit": "psi"}
